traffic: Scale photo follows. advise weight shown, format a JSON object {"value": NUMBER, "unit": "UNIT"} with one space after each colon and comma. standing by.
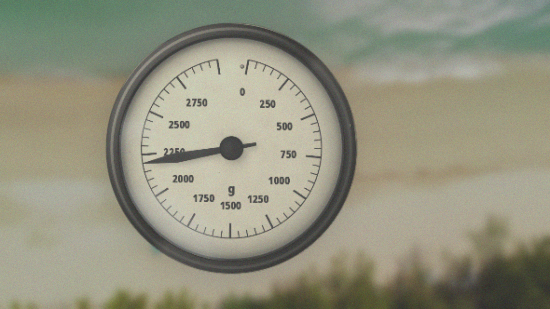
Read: {"value": 2200, "unit": "g"}
